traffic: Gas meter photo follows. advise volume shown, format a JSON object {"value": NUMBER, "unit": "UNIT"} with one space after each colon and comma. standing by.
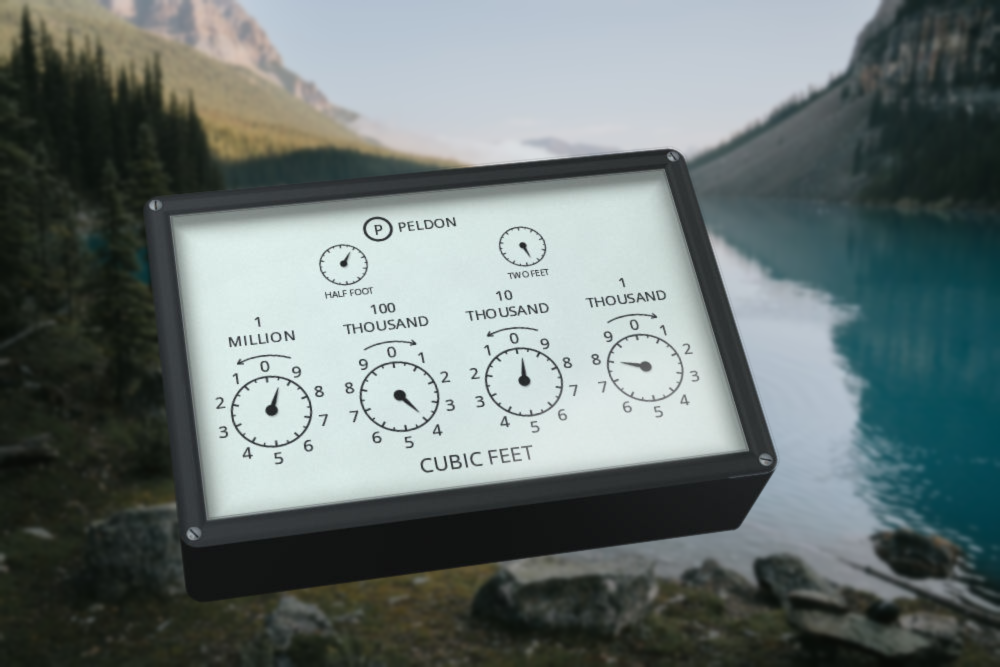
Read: {"value": 939800, "unit": "ft³"}
